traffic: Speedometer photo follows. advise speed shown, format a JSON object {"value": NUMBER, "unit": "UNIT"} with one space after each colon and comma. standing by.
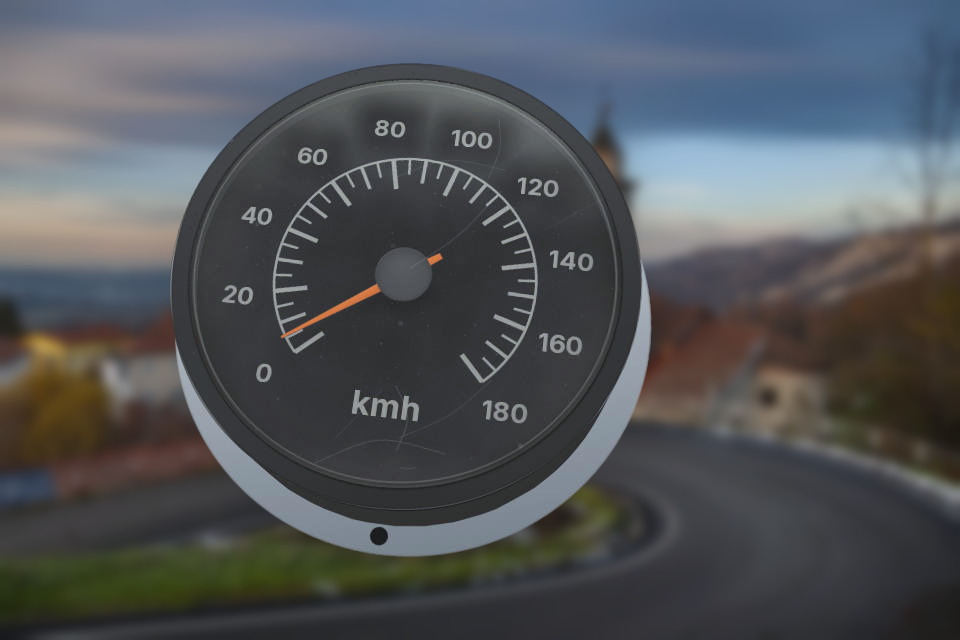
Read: {"value": 5, "unit": "km/h"}
